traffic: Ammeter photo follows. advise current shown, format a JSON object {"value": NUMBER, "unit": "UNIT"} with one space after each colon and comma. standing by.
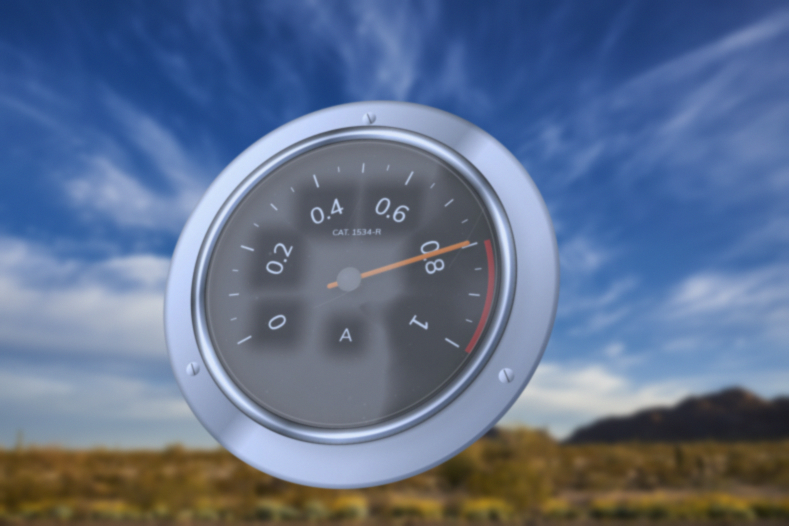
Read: {"value": 0.8, "unit": "A"}
